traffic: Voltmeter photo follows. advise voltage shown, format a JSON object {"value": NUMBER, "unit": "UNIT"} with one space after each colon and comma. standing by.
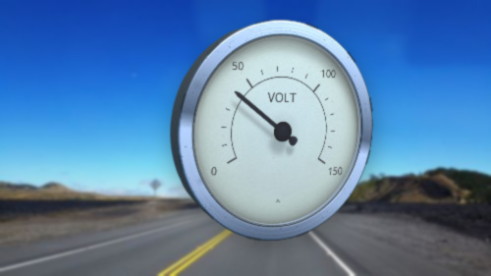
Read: {"value": 40, "unit": "V"}
